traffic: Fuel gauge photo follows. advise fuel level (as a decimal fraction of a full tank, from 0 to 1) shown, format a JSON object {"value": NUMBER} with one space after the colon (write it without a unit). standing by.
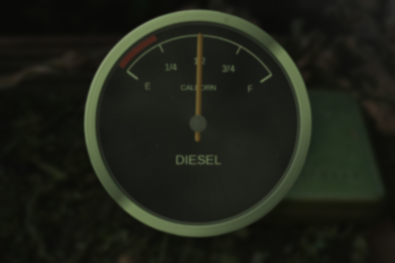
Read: {"value": 0.5}
